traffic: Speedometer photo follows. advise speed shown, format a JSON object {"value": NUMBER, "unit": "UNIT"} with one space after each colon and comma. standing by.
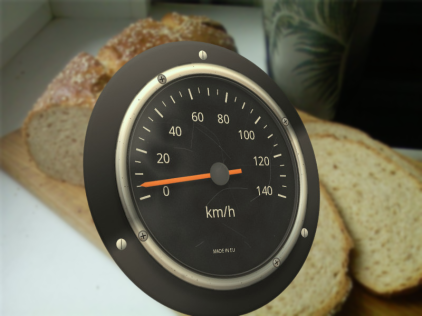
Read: {"value": 5, "unit": "km/h"}
